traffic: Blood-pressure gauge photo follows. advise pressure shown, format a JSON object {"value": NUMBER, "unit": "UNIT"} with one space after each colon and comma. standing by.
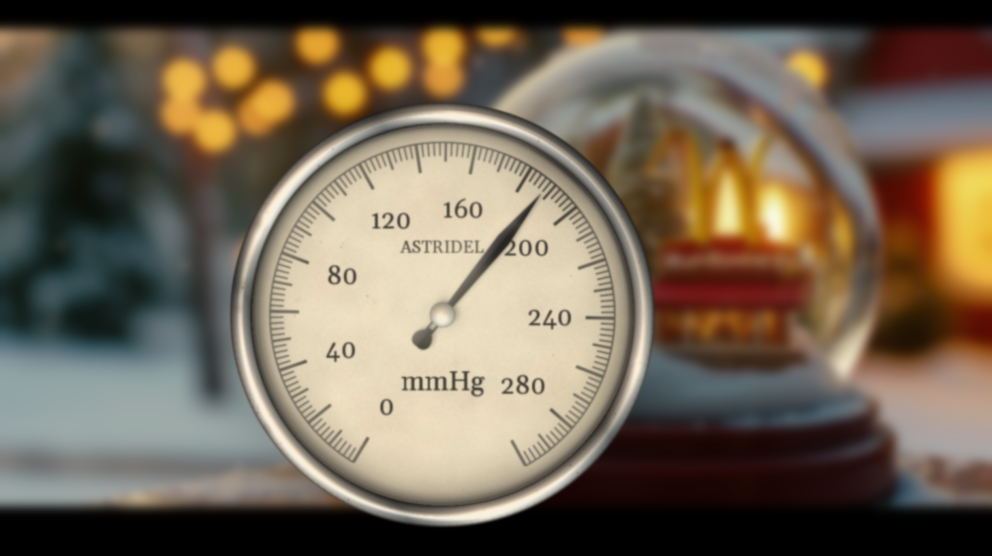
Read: {"value": 188, "unit": "mmHg"}
